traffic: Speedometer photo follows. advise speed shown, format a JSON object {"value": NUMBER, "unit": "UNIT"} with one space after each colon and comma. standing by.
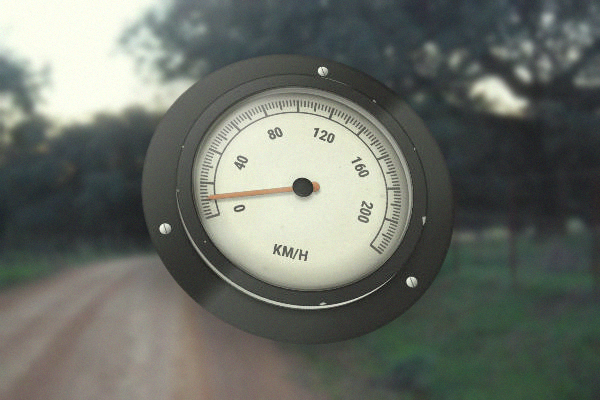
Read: {"value": 10, "unit": "km/h"}
